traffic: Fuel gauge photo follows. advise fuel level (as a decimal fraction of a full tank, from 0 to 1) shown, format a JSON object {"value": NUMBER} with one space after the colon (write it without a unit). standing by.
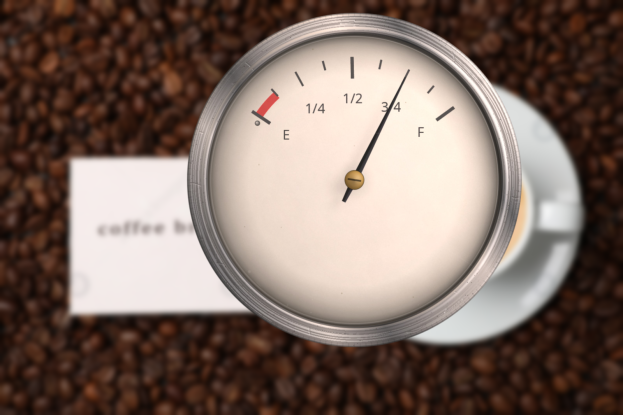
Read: {"value": 0.75}
